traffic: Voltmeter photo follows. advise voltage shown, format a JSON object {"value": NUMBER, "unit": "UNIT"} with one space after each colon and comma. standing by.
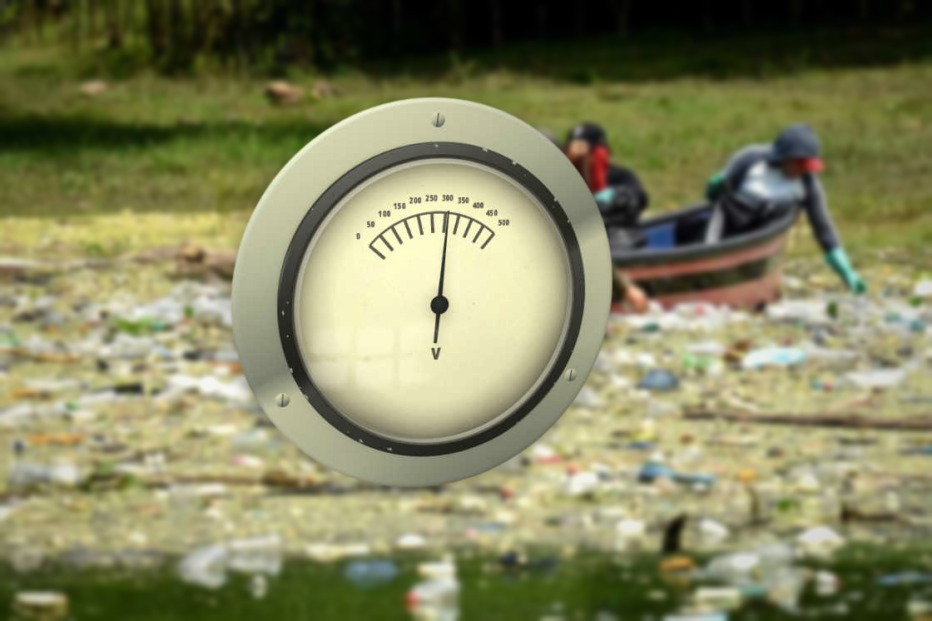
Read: {"value": 300, "unit": "V"}
